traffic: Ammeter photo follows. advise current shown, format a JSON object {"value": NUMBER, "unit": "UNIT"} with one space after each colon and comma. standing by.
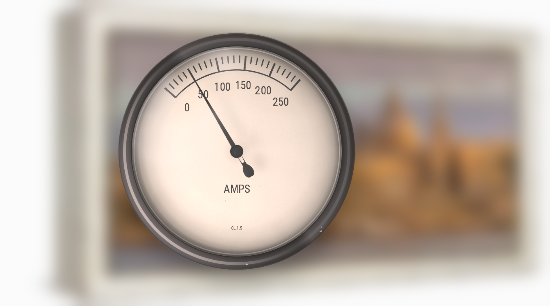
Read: {"value": 50, "unit": "A"}
